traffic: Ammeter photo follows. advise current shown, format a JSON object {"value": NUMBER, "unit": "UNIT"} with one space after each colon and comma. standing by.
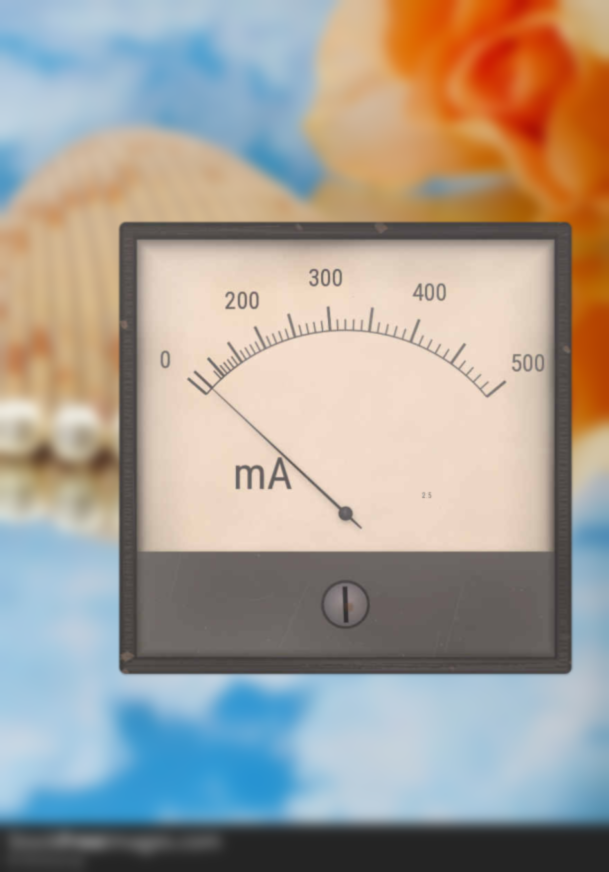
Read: {"value": 50, "unit": "mA"}
